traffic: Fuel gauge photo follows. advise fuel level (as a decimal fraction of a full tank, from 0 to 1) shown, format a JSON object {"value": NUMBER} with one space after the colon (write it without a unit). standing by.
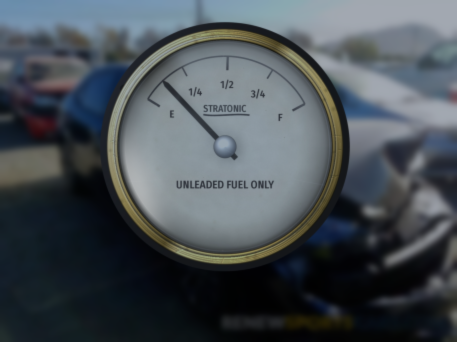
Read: {"value": 0.125}
